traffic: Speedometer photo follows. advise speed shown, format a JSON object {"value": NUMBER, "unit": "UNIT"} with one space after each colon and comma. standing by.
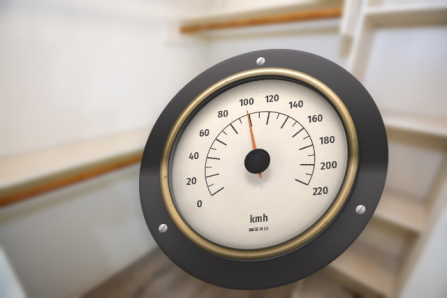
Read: {"value": 100, "unit": "km/h"}
